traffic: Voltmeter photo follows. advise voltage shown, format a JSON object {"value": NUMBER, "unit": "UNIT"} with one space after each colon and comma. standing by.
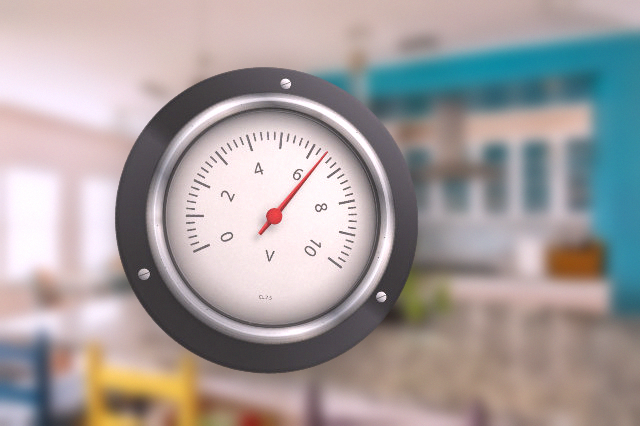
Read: {"value": 6.4, "unit": "V"}
